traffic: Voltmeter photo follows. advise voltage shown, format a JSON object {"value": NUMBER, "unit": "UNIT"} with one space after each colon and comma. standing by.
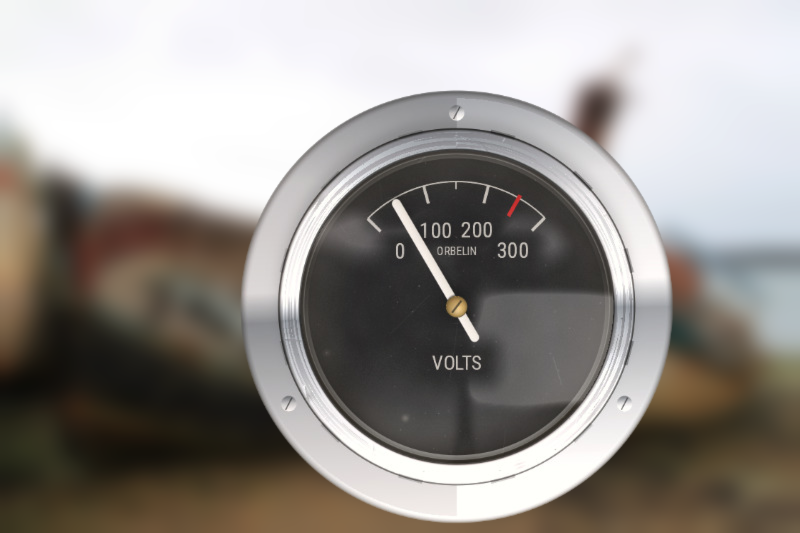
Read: {"value": 50, "unit": "V"}
